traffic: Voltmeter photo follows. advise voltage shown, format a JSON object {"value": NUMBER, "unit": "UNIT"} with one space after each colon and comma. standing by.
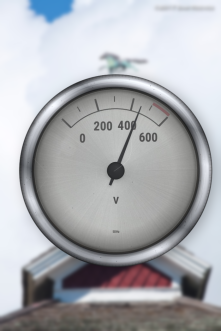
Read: {"value": 450, "unit": "V"}
